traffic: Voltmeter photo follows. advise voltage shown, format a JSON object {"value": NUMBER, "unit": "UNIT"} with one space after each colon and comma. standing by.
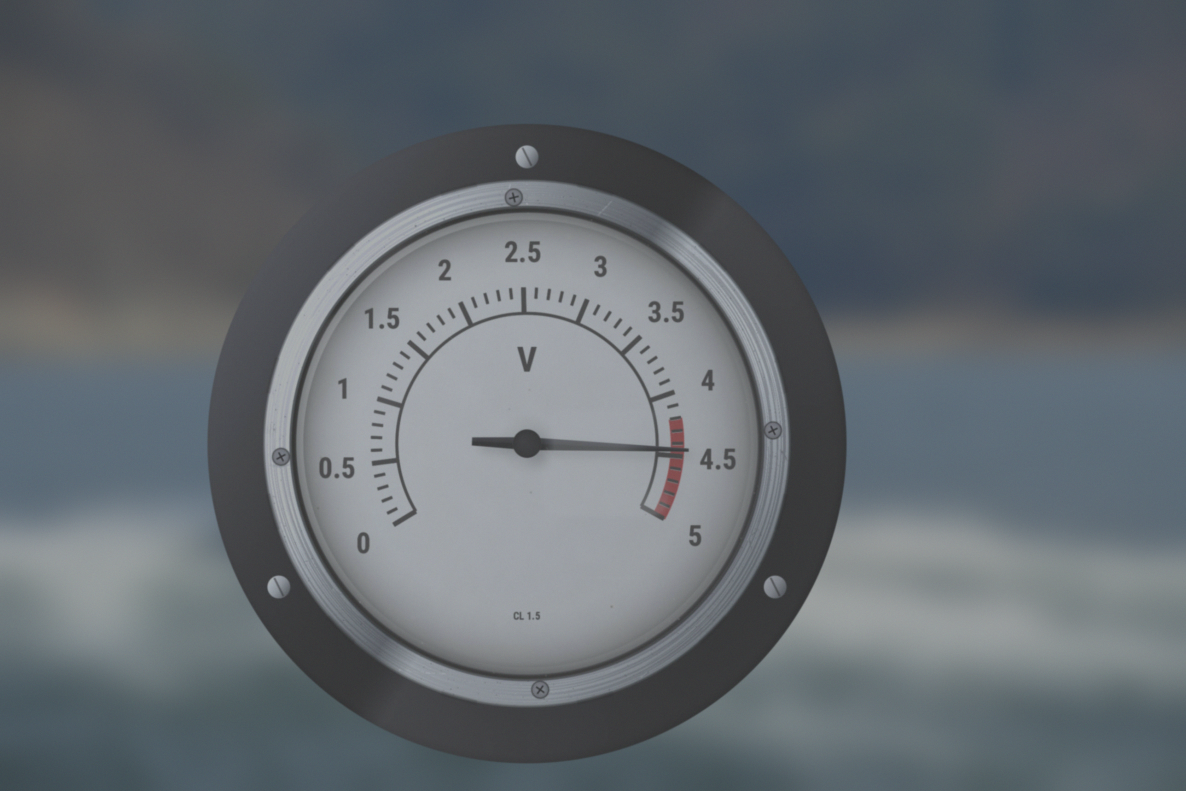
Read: {"value": 4.45, "unit": "V"}
